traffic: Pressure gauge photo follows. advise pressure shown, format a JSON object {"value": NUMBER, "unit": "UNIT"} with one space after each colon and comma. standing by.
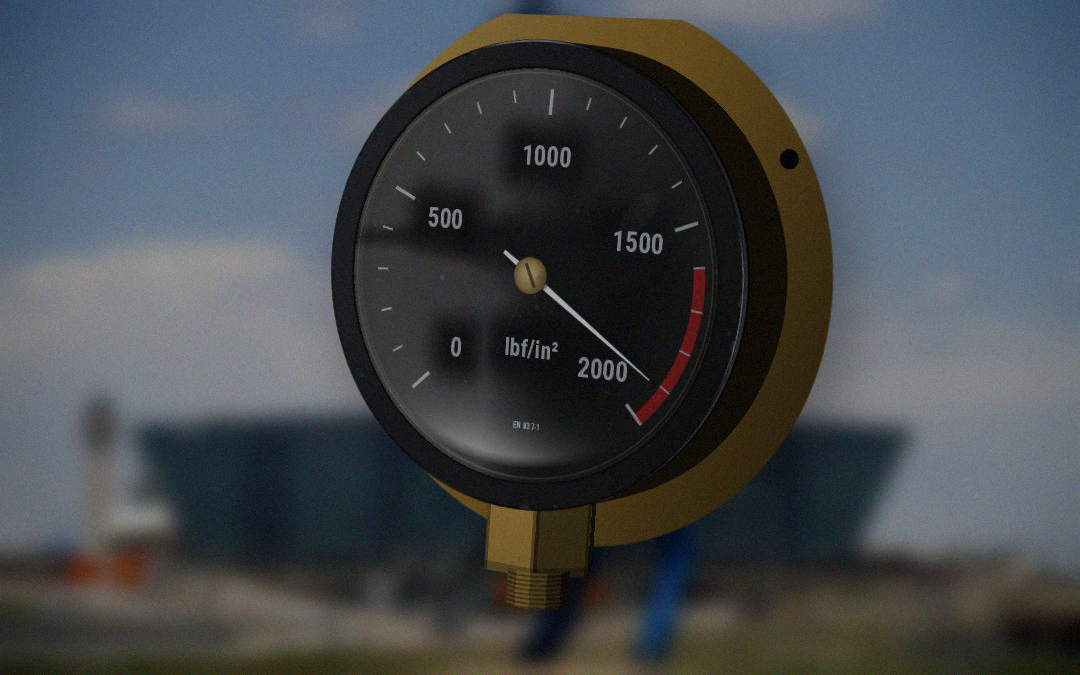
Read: {"value": 1900, "unit": "psi"}
